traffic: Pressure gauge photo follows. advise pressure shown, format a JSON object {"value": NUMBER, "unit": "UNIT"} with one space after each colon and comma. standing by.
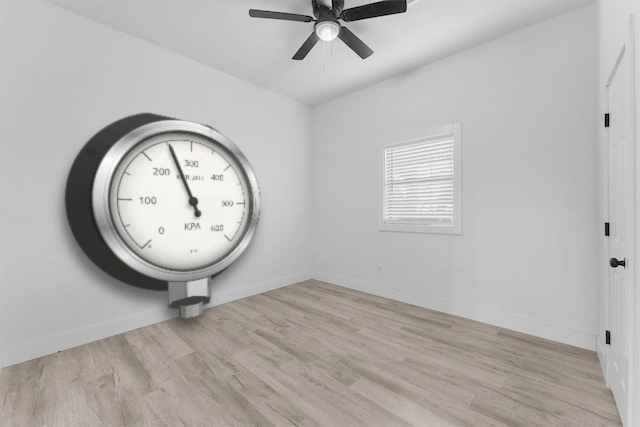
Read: {"value": 250, "unit": "kPa"}
